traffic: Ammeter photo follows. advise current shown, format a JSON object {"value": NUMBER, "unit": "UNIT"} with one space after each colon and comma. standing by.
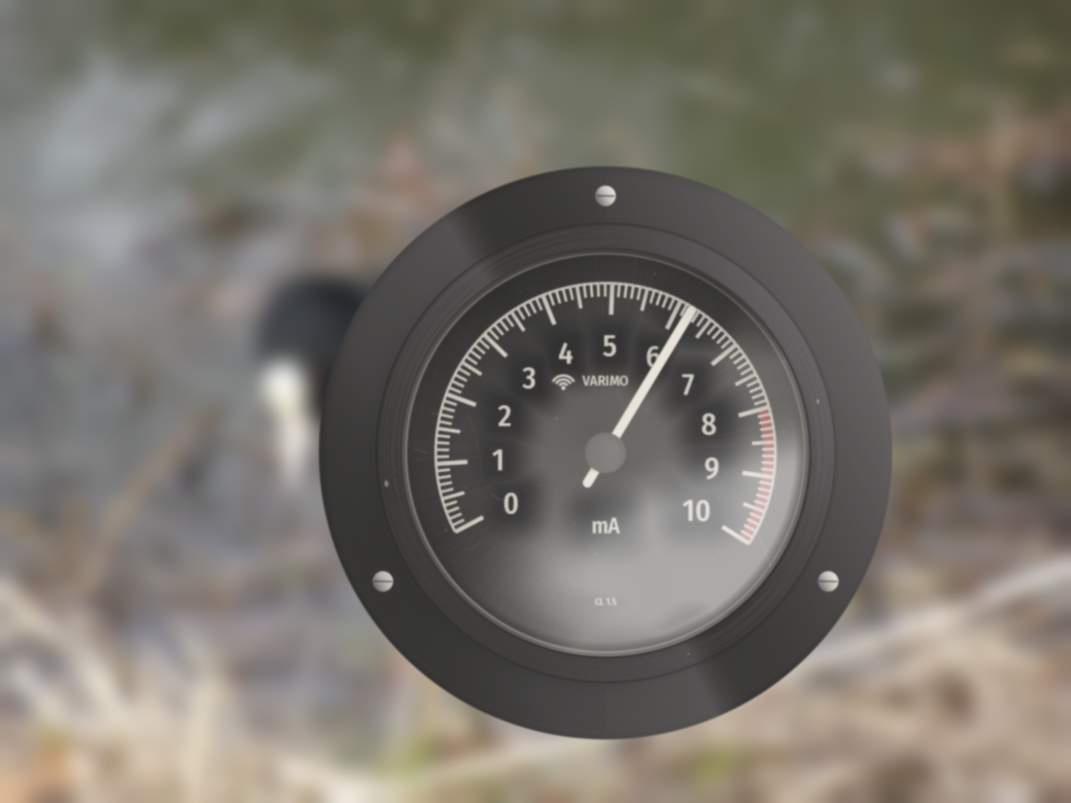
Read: {"value": 6.2, "unit": "mA"}
